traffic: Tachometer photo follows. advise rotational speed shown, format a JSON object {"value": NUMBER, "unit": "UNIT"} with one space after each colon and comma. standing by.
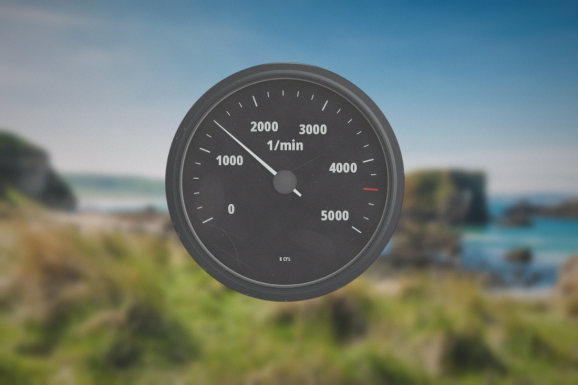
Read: {"value": 1400, "unit": "rpm"}
